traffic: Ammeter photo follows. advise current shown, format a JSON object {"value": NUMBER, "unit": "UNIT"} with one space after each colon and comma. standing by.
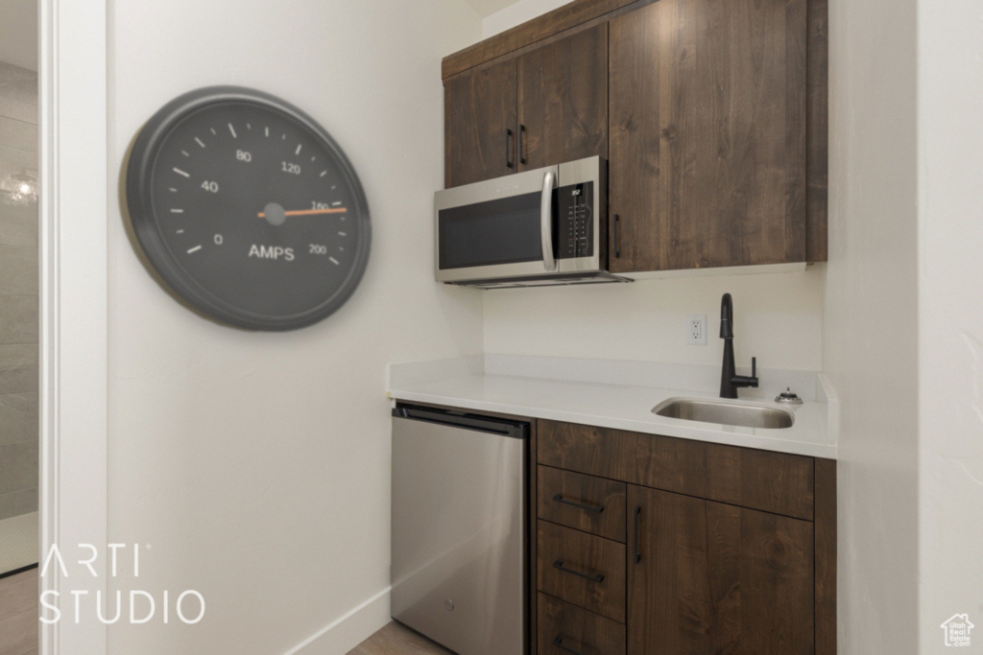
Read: {"value": 165, "unit": "A"}
